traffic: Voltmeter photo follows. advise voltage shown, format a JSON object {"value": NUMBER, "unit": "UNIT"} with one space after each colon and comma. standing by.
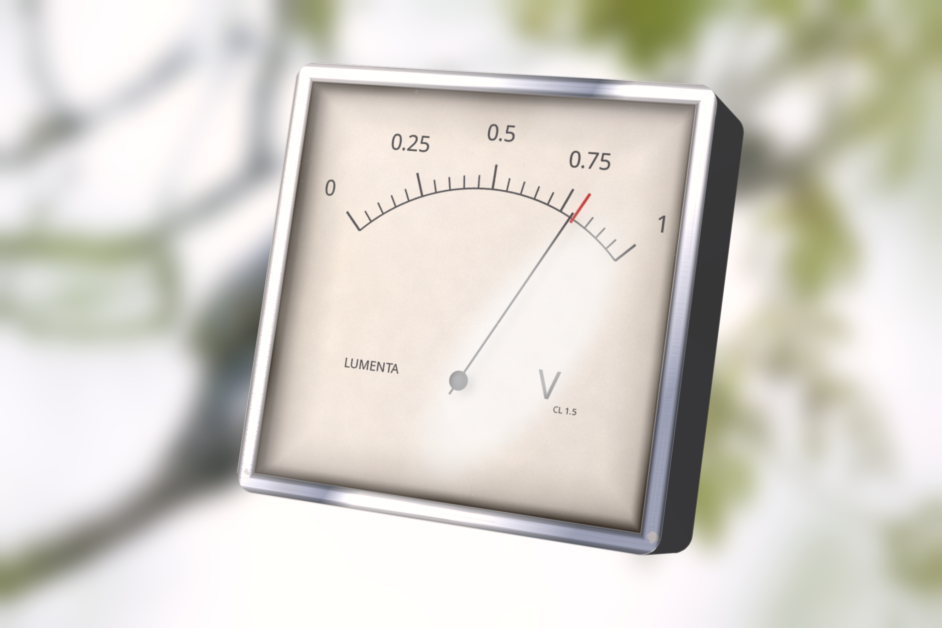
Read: {"value": 0.8, "unit": "V"}
